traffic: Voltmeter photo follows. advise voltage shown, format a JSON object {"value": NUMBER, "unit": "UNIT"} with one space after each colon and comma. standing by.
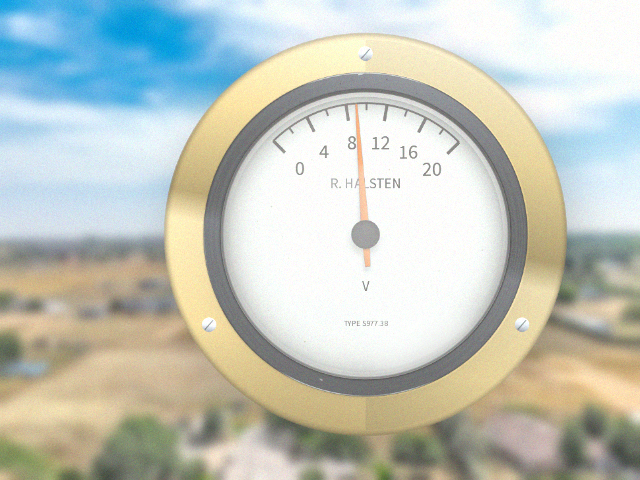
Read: {"value": 9, "unit": "V"}
